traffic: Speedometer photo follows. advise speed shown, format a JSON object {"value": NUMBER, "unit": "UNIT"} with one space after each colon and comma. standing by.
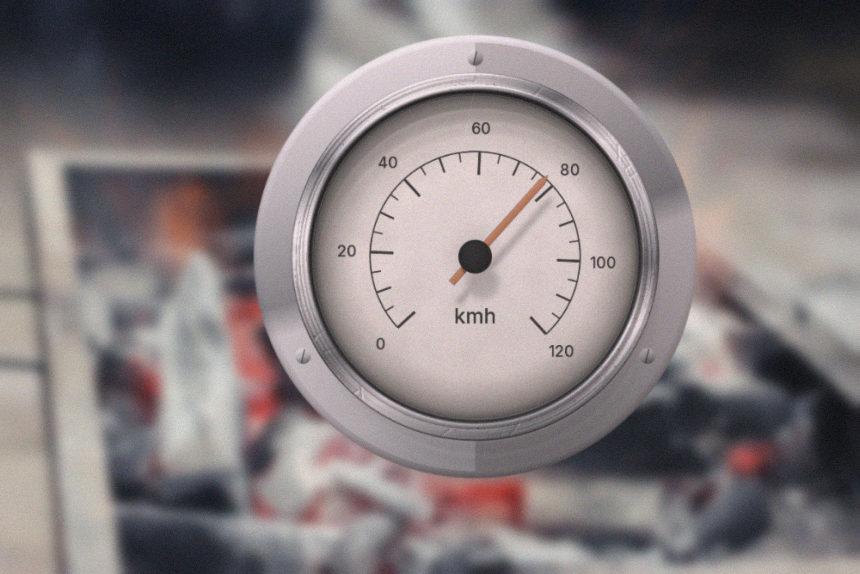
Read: {"value": 77.5, "unit": "km/h"}
